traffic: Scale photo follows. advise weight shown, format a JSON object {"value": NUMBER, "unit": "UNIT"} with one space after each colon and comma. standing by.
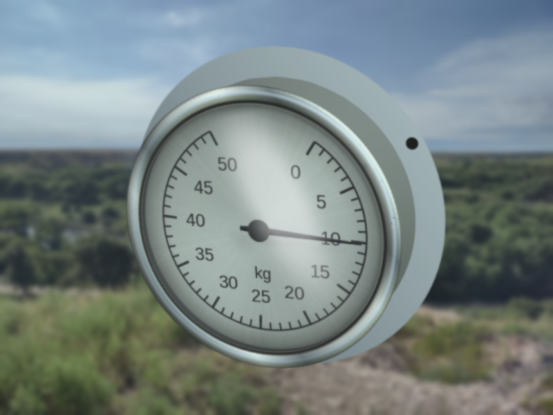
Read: {"value": 10, "unit": "kg"}
